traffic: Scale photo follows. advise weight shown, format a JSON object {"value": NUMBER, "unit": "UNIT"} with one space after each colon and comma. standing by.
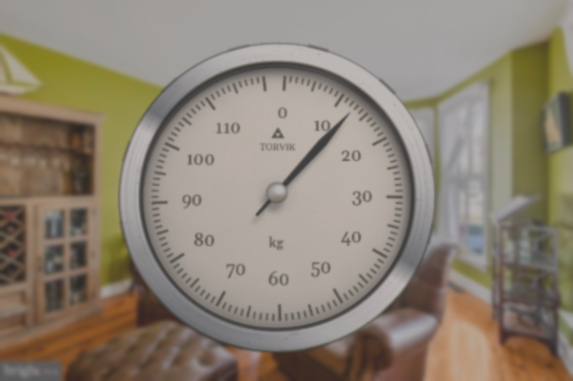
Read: {"value": 13, "unit": "kg"}
